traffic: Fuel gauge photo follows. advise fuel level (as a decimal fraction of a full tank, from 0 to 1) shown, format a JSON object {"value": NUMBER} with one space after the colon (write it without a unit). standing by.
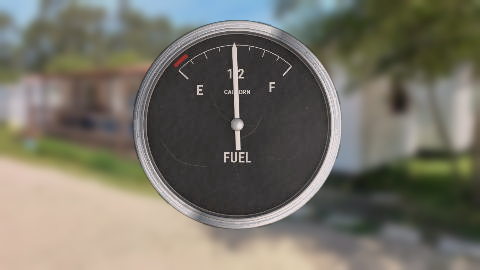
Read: {"value": 0.5}
